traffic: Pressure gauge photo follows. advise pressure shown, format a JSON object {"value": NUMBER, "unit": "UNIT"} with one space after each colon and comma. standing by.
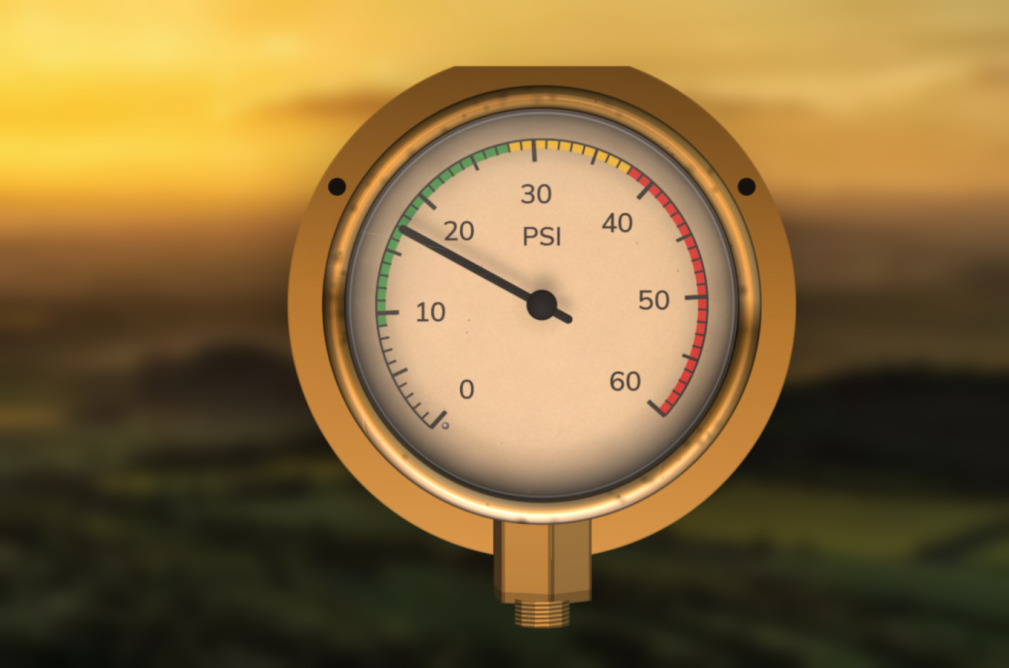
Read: {"value": 17, "unit": "psi"}
